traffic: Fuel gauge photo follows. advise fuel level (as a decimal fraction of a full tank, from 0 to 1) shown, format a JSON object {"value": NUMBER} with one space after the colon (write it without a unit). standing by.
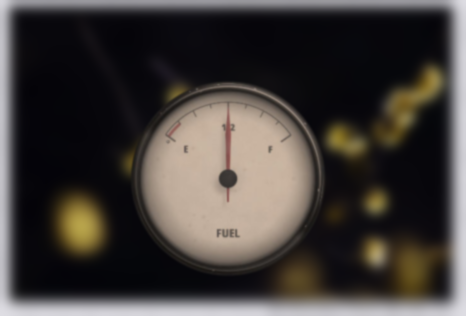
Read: {"value": 0.5}
